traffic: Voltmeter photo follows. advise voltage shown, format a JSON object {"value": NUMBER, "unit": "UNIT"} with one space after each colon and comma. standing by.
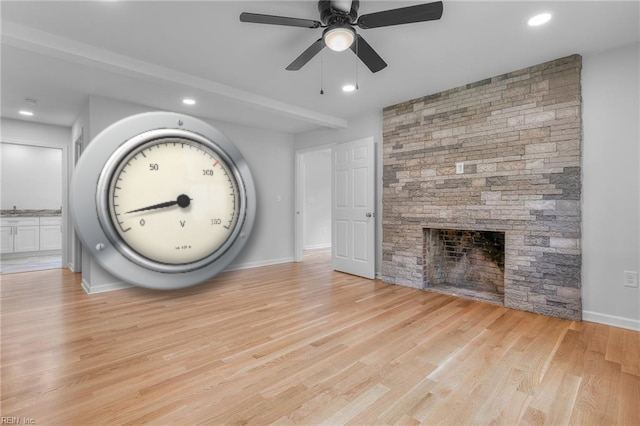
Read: {"value": 10, "unit": "V"}
